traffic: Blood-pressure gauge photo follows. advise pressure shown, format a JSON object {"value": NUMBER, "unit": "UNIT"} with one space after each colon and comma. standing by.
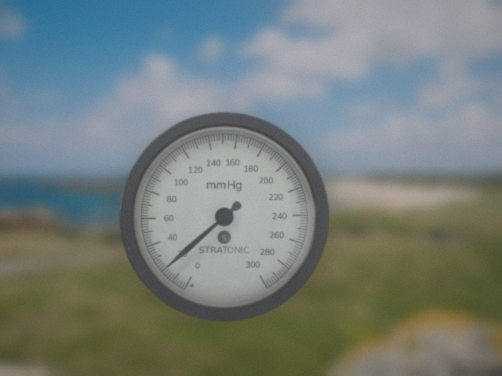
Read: {"value": 20, "unit": "mmHg"}
